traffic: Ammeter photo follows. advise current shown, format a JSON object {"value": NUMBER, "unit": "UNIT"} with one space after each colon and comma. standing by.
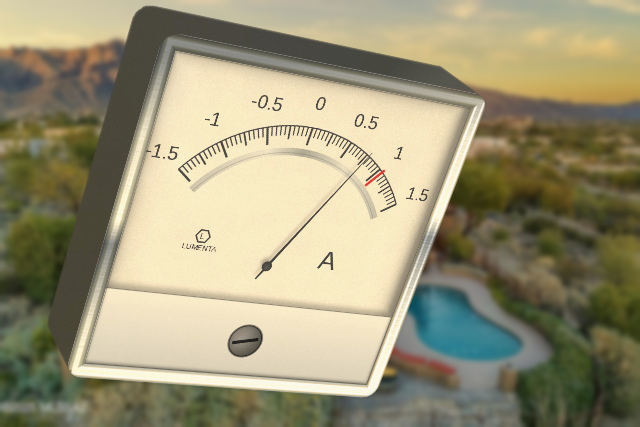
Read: {"value": 0.75, "unit": "A"}
